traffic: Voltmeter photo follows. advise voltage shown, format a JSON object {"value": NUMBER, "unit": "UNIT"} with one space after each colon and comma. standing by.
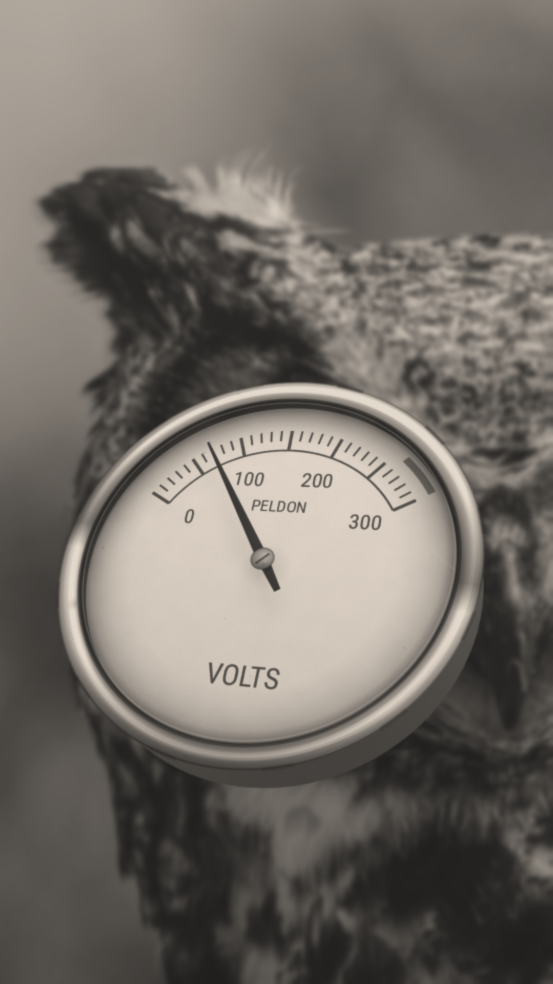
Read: {"value": 70, "unit": "V"}
